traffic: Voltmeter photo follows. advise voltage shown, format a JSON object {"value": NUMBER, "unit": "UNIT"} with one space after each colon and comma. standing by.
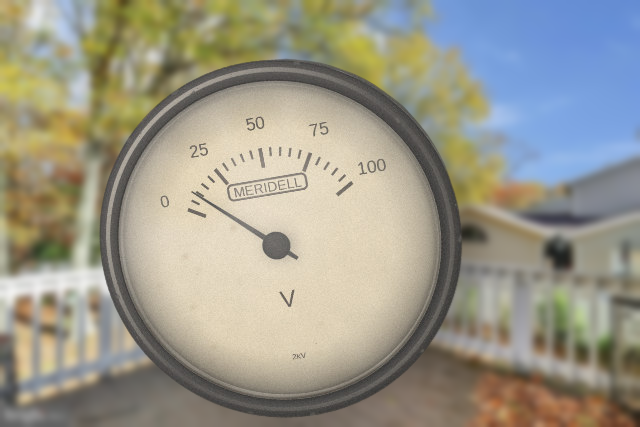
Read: {"value": 10, "unit": "V"}
